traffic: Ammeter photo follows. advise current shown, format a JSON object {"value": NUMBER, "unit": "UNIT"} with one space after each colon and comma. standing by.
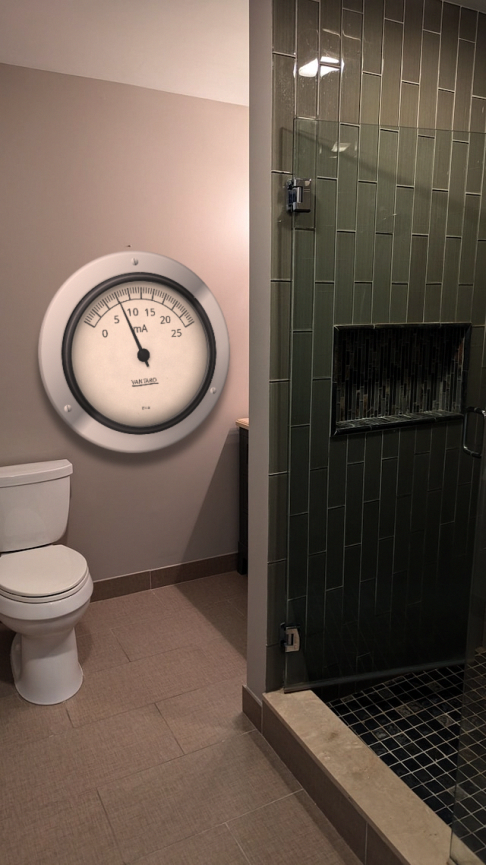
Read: {"value": 7.5, "unit": "mA"}
